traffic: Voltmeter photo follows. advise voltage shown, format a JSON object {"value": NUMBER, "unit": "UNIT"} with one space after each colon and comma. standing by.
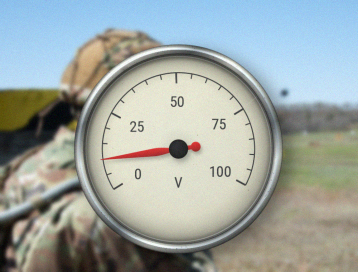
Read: {"value": 10, "unit": "V"}
